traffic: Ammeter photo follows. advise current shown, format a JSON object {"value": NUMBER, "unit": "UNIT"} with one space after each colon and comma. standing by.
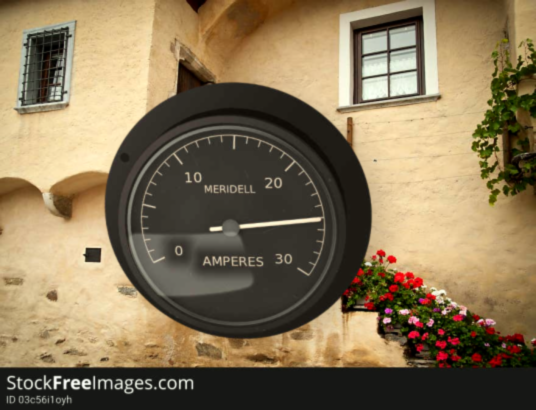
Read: {"value": 25, "unit": "A"}
